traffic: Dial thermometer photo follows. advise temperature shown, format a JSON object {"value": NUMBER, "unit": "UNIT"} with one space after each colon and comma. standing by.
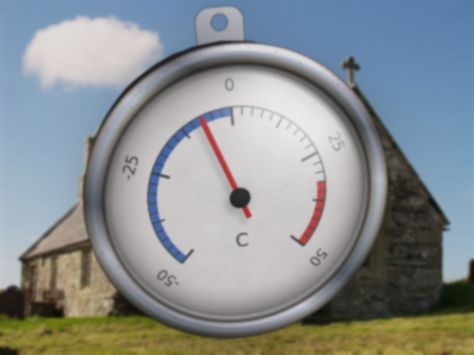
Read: {"value": -7.5, "unit": "°C"}
